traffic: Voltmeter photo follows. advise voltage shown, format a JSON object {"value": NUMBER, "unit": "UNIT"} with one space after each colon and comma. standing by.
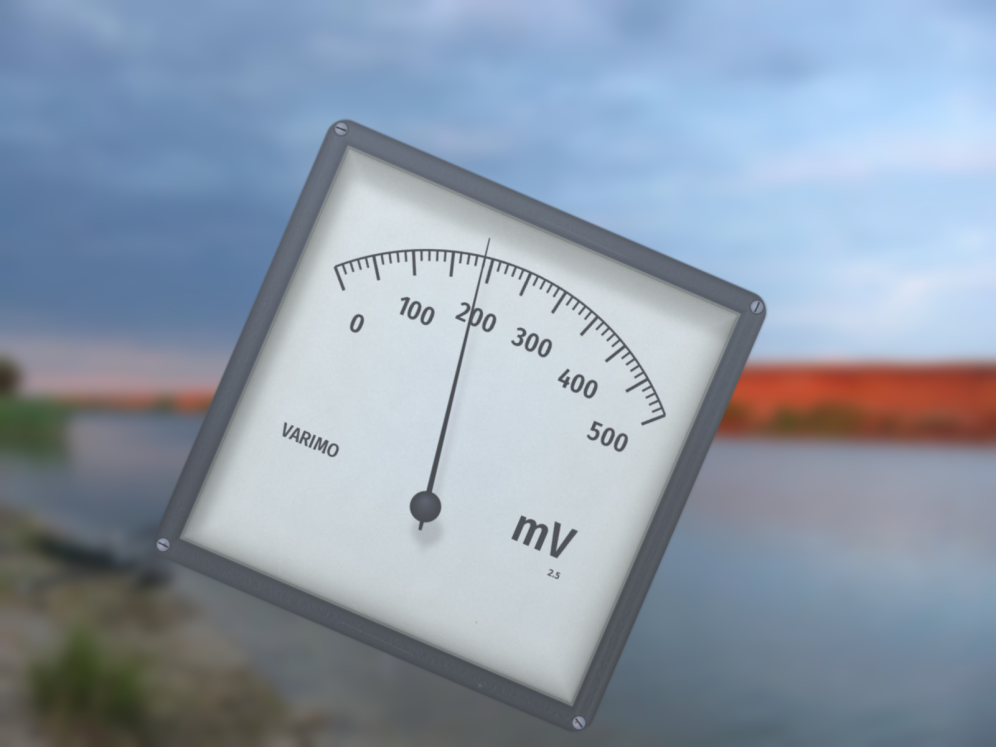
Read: {"value": 190, "unit": "mV"}
